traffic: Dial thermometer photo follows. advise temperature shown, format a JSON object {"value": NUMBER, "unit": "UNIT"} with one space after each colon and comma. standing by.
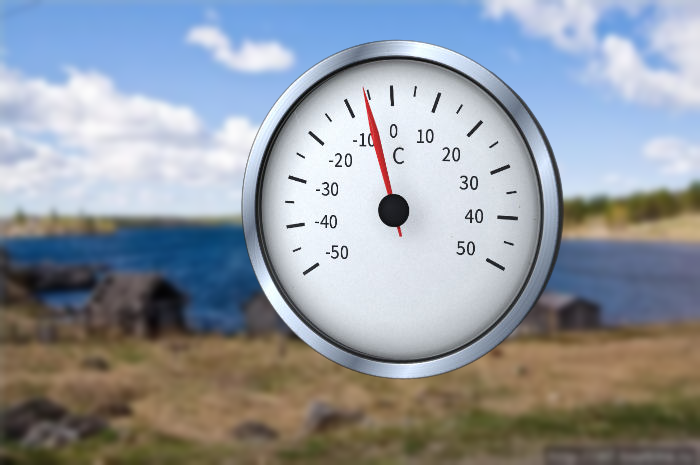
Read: {"value": -5, "unit": "°C"}
